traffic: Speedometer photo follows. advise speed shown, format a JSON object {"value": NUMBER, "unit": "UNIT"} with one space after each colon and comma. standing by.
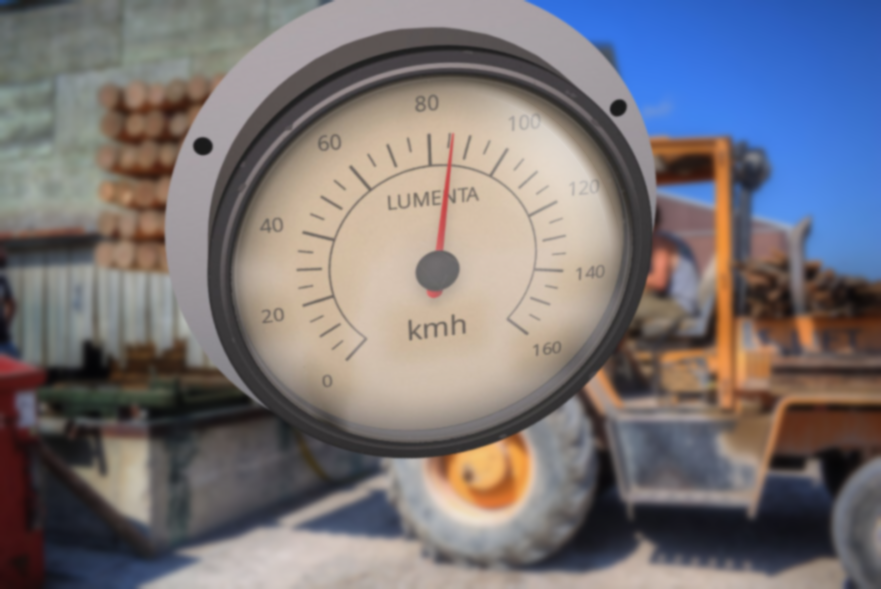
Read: {"value": 85, "unit": "km/h"}
